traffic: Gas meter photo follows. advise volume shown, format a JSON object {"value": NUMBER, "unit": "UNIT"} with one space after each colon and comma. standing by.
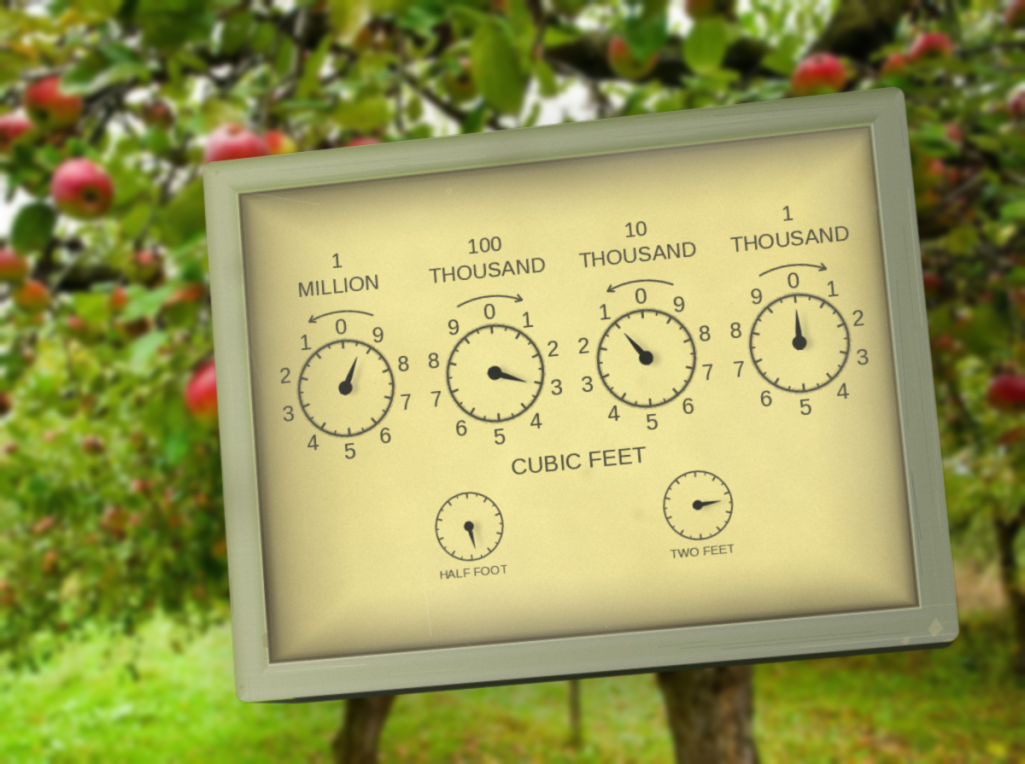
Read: {"value": 931000, "unit": "ft³"}
